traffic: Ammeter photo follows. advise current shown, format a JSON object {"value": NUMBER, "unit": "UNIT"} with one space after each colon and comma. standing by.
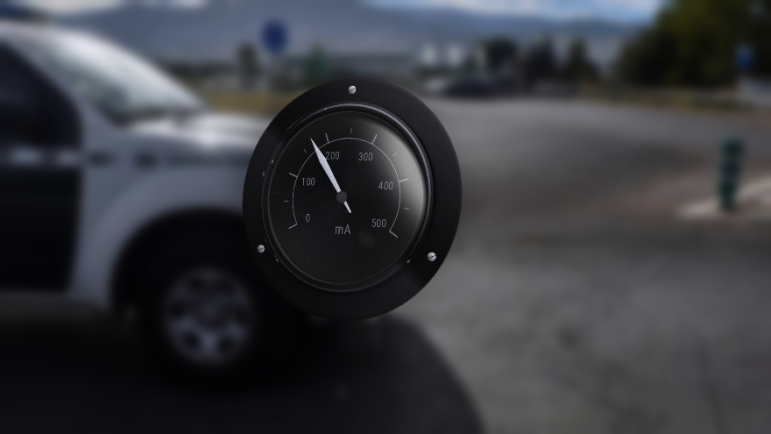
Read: {"value": 175, "unit": "mA"}
